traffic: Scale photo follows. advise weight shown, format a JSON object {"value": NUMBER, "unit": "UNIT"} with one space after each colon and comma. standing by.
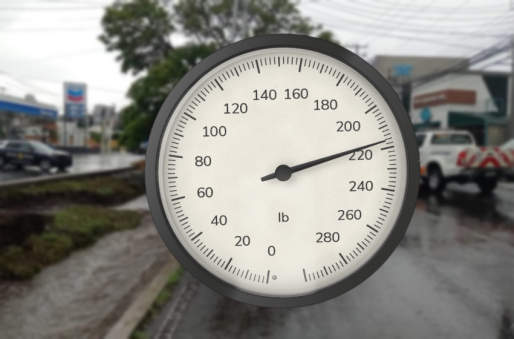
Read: {"value": 216, "unit": "lb"}
